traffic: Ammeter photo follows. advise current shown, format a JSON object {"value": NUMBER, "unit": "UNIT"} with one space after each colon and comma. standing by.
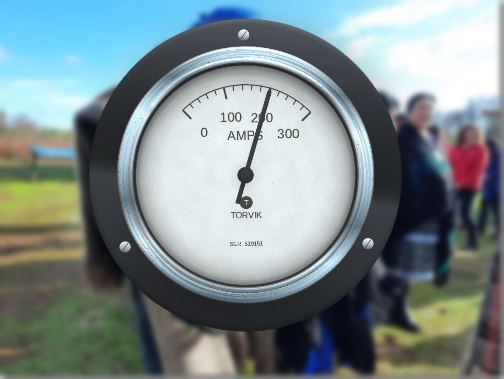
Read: {"value": 200, "unit": "A"}
